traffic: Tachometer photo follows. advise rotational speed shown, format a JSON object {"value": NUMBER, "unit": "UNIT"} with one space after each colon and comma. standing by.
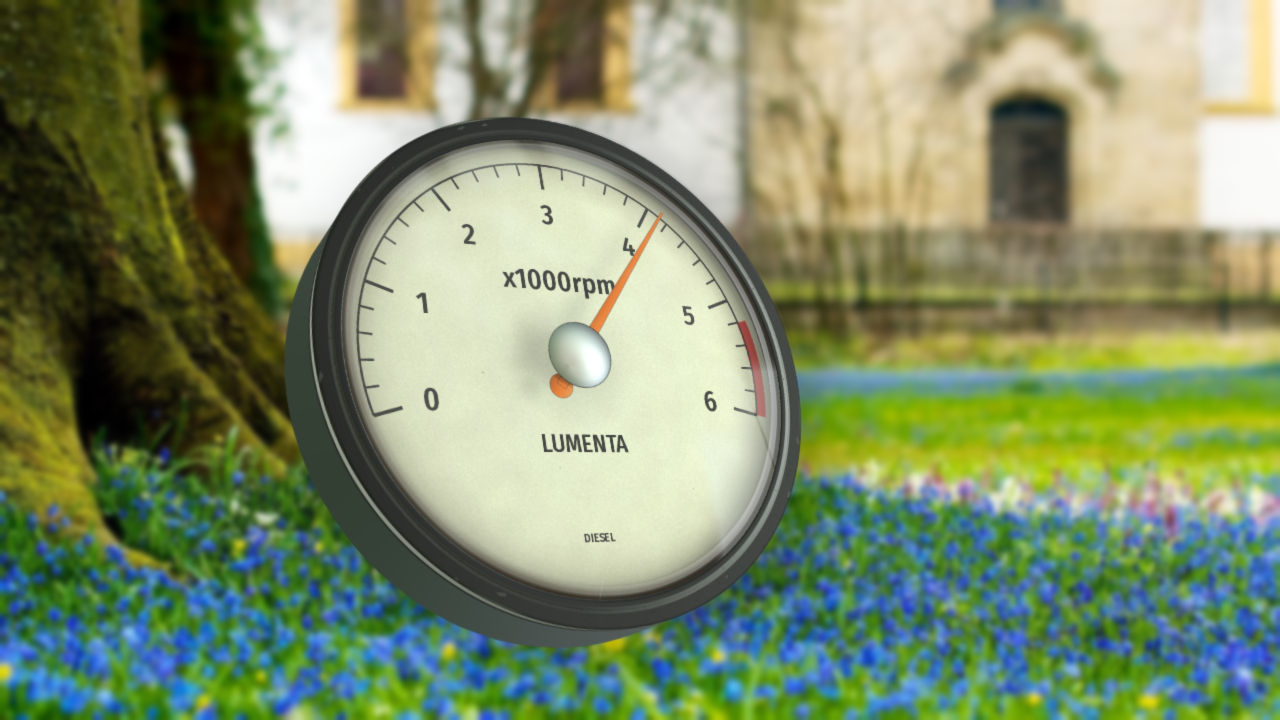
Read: {"value": 4100, "unit": "rpm"}
